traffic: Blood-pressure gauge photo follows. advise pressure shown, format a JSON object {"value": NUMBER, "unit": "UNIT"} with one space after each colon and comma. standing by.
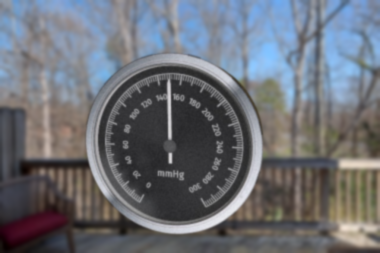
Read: {"value": 150, "unit": "mmHg"}
